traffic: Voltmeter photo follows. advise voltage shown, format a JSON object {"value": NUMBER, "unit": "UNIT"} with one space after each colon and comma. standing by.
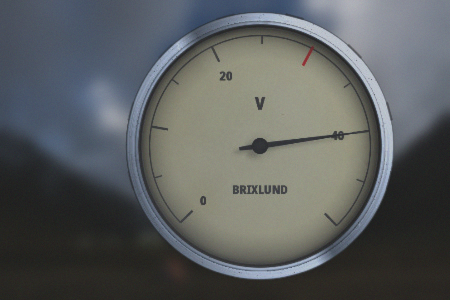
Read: {"value": 40, "unit": "V"}
